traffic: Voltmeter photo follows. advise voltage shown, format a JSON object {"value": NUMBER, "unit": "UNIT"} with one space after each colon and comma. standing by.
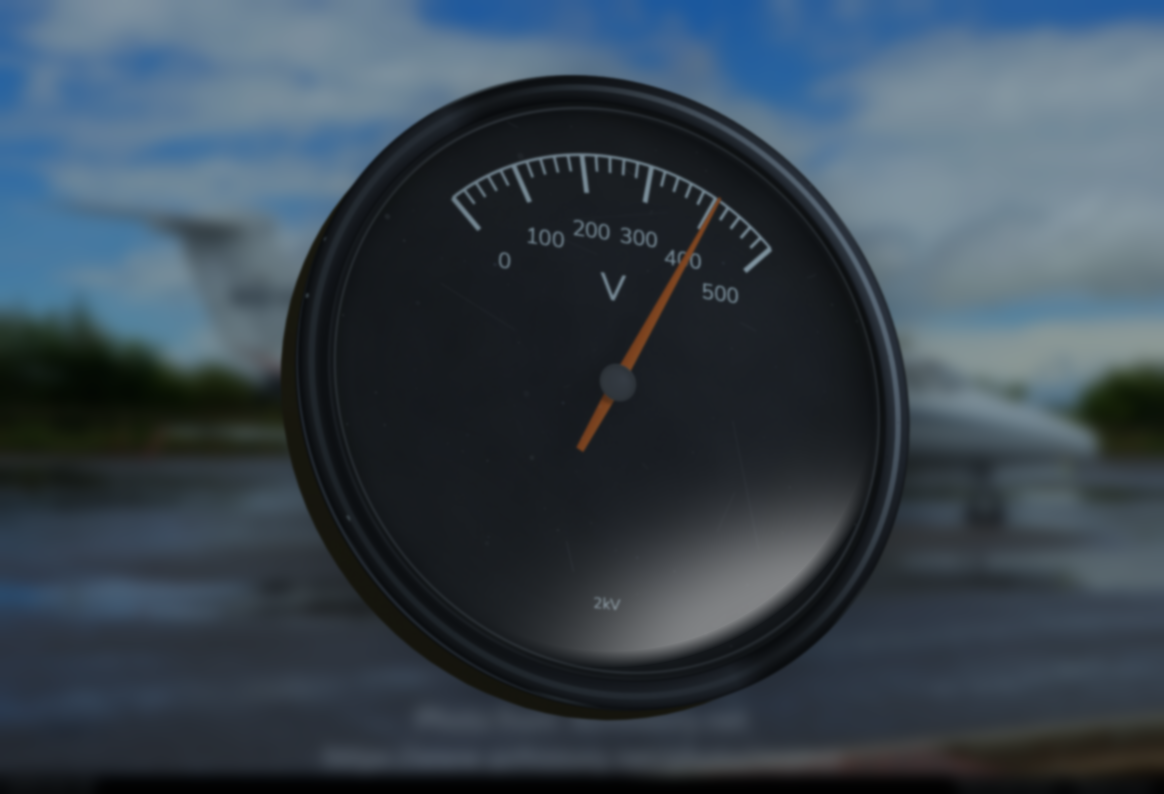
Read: {"value": 400, "unit": "V"}
